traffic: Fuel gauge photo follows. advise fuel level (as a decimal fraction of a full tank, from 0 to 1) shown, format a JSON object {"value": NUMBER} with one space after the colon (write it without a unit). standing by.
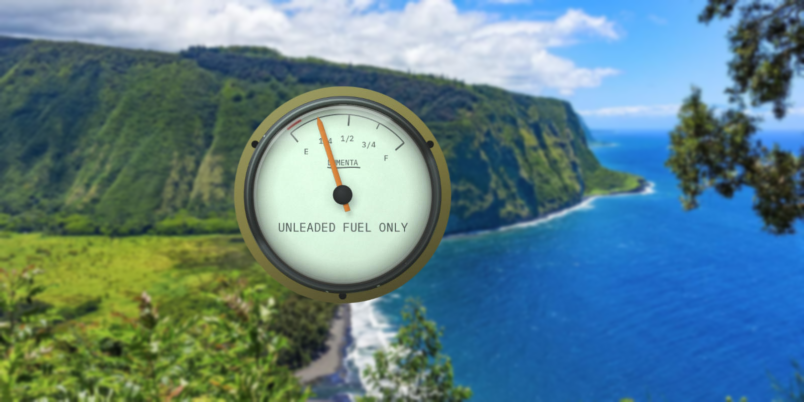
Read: {"value": 0.25}
